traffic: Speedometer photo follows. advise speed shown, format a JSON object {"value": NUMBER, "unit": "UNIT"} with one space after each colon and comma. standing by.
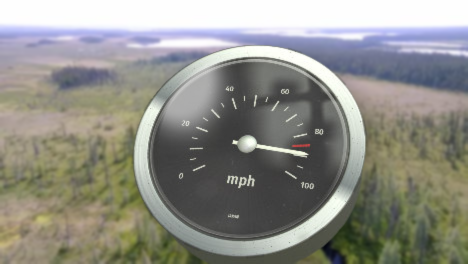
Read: {"value": 90, "unit": "mph"}
